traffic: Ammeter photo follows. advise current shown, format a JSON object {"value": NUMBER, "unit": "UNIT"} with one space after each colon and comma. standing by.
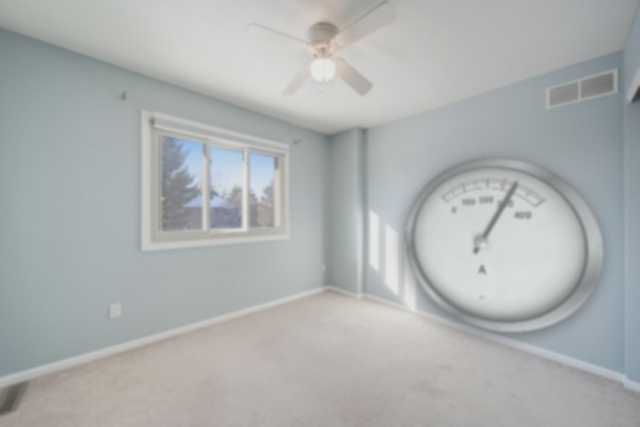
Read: {"value": 300, "unit": "A"}
